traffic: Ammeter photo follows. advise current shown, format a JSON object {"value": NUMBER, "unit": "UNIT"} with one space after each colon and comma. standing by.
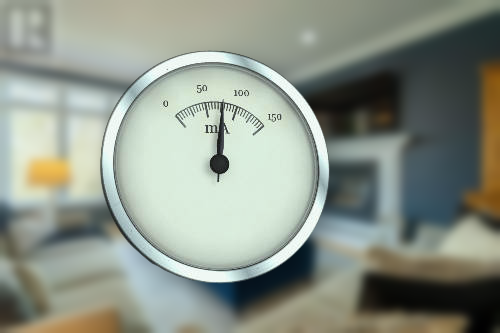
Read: {"value": 75, "unit": "mA"}
